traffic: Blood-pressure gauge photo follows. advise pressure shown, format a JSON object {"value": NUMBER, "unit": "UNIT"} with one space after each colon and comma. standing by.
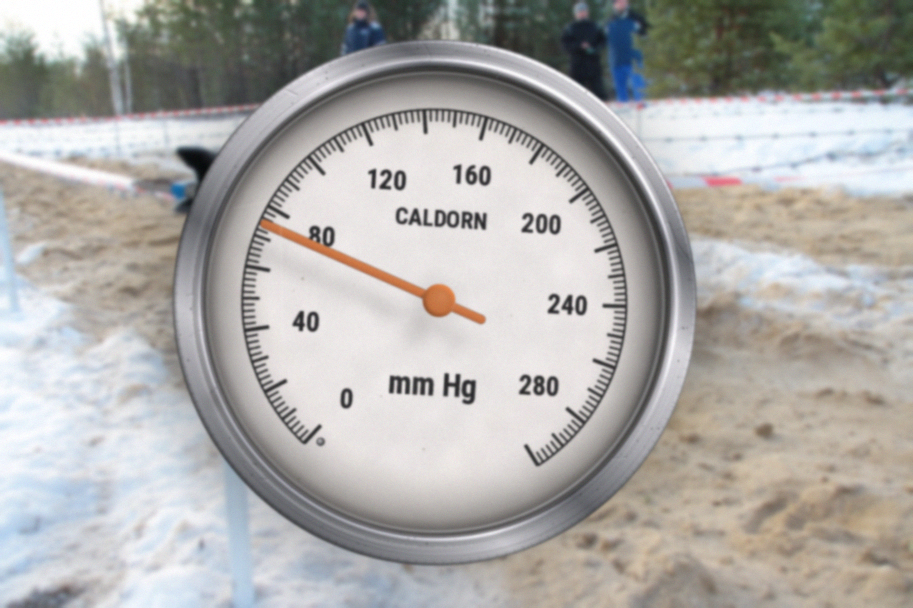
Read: {"value": 74, "unit": "mmHg"}
